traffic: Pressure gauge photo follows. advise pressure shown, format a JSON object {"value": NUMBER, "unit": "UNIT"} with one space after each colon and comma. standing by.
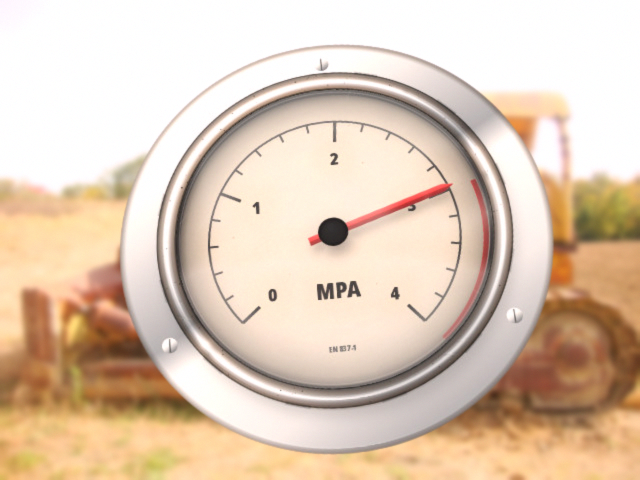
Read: {"value": 3, "unit": "MPa"}
